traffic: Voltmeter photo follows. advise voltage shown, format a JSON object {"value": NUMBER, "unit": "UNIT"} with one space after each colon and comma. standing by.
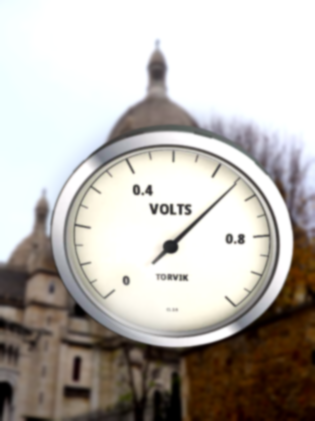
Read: {"value": 0.65, "unit": "V"}
